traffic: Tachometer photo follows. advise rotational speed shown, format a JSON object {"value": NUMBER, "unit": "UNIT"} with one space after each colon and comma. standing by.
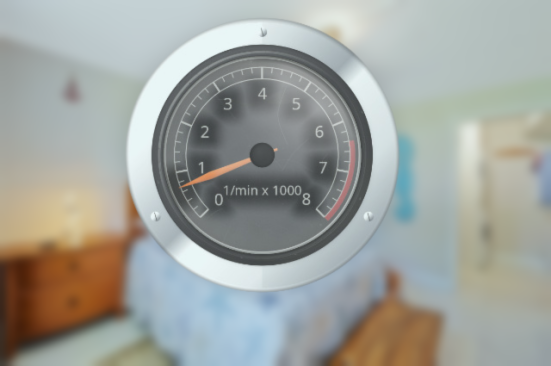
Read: {"value": 700, "unit": "rpm"}
